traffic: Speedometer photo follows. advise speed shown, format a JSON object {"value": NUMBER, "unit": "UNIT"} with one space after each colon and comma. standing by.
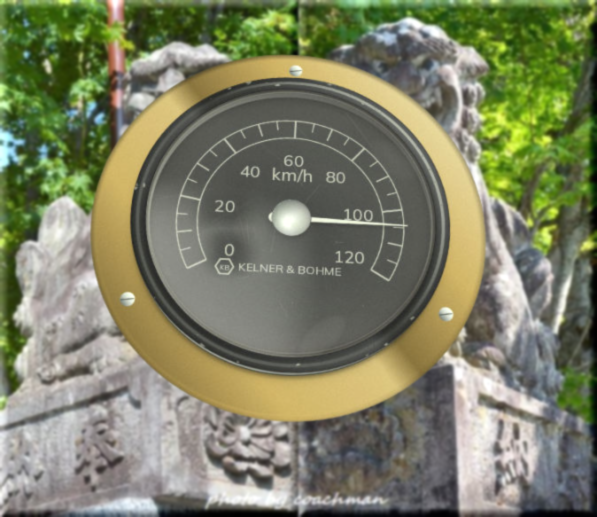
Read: {"value": 105, "unit": "km/h"}
